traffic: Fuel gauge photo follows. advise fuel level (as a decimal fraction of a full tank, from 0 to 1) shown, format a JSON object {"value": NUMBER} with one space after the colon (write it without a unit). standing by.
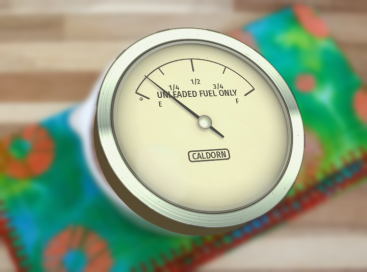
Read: {"value": 0.125}
